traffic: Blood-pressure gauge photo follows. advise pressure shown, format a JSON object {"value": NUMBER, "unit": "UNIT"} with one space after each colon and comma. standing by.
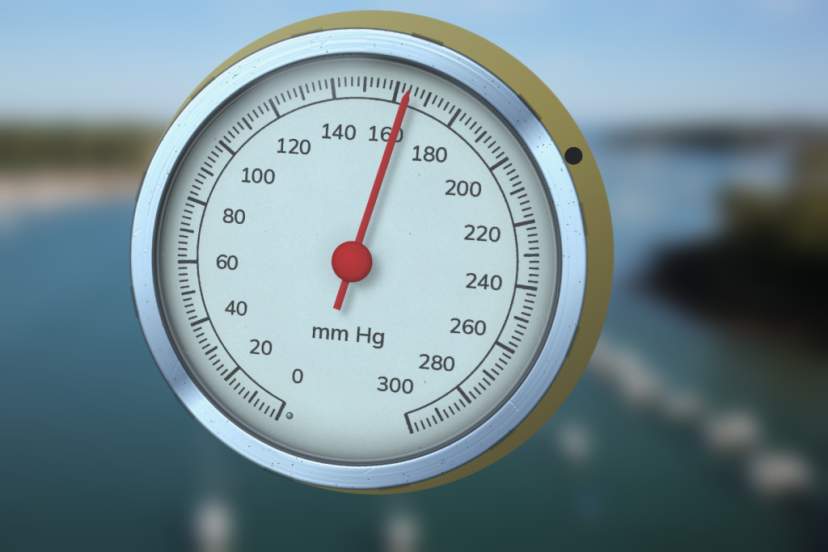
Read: {"value": 164, "unit": "mmHg"}
